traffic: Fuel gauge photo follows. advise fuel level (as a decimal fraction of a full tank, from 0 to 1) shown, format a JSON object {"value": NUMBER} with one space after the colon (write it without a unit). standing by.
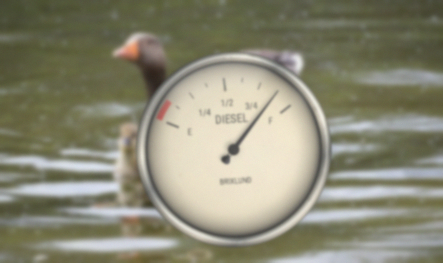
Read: {"value": 0.875}
